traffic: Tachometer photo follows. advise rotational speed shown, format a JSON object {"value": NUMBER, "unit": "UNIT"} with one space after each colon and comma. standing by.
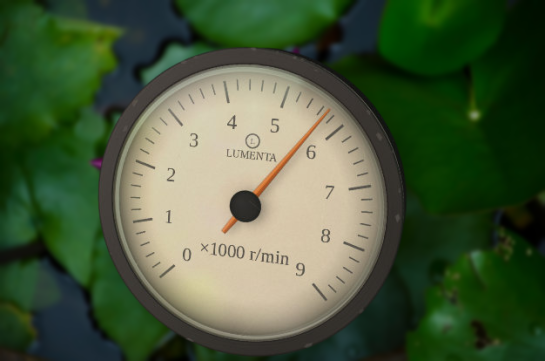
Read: {"value": 5700, "unit": "rpm"}
